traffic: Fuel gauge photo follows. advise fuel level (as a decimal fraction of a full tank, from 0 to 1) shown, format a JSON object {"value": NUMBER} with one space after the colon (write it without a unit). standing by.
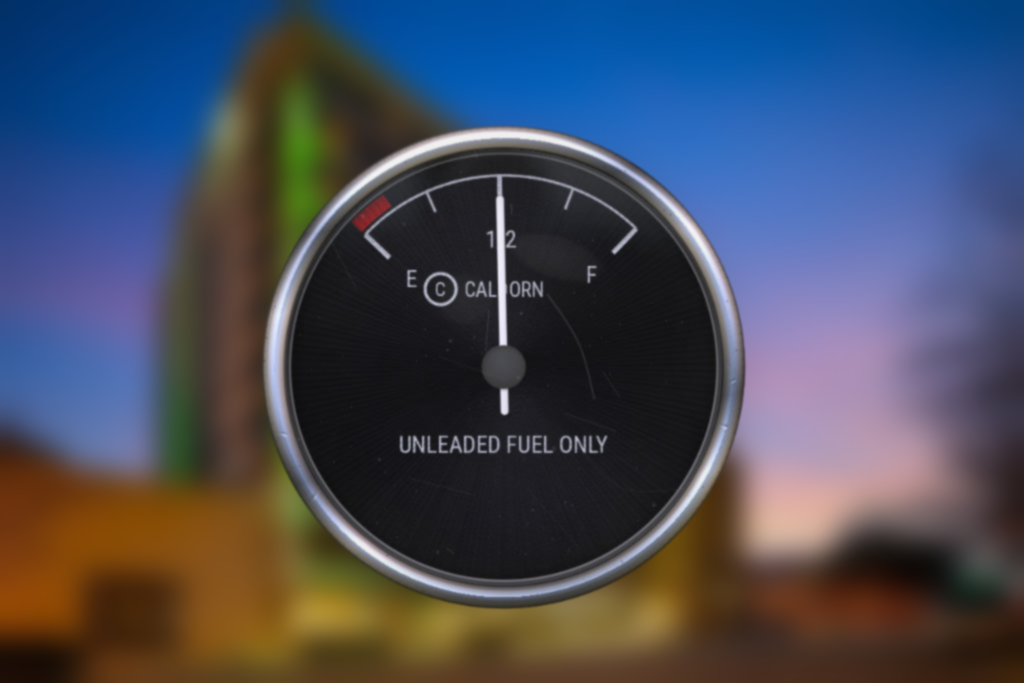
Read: {"value": 0.5}
